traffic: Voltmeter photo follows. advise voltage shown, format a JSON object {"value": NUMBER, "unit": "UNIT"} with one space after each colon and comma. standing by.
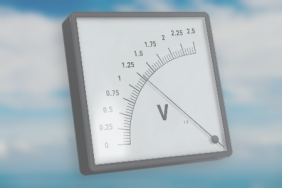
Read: {"value": 1.25, "unit": "V"}
